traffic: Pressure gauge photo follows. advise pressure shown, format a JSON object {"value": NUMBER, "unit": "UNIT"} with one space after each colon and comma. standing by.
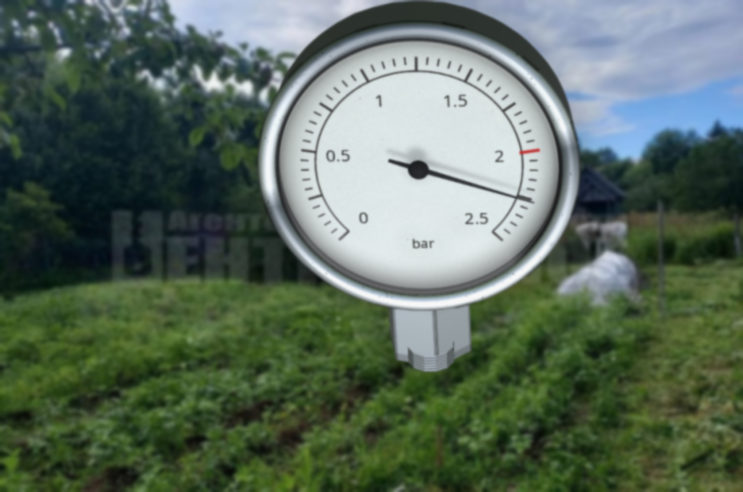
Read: {"value": 2.25, "unit": "bar"}
